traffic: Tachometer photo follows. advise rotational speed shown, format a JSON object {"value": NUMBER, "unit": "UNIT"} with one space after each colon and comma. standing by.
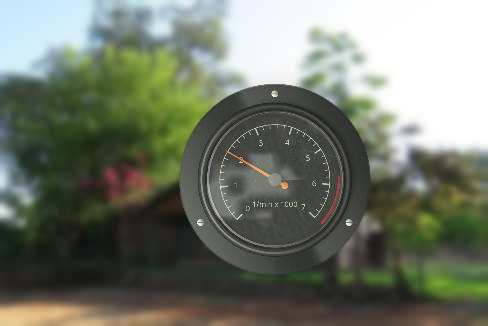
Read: {"value": 2000, "unit": "rpm"}
